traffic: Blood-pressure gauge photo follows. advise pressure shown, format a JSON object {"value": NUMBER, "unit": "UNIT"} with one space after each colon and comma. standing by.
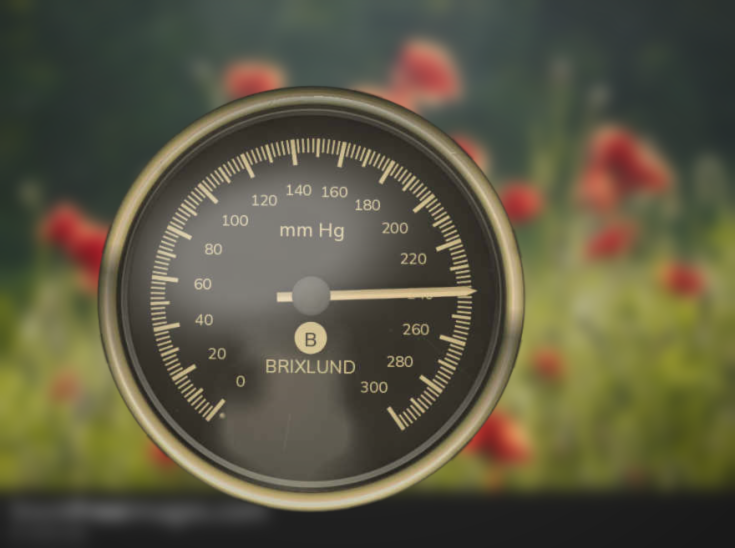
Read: {"value": 240, "unit": "mmHg"}
